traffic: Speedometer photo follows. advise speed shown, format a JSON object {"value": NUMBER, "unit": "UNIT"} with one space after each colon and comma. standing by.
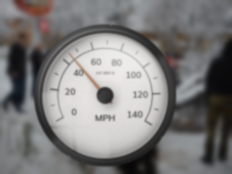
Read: {"value": 45, "unit": "mph"}
